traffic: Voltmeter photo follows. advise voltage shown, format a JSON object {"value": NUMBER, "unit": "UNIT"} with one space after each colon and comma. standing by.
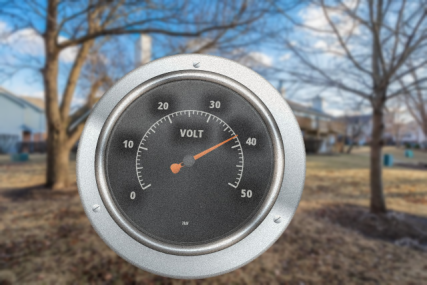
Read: {"value": 38, "unit": "V"}
